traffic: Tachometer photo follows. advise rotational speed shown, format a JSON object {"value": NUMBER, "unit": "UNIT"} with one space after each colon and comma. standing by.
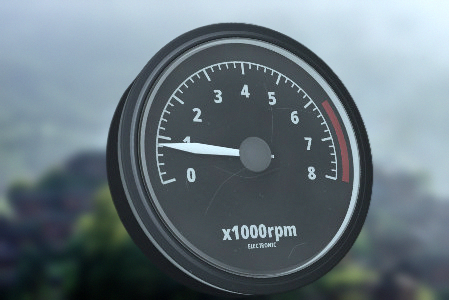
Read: {"value": 800, "unit": "rpm"}
